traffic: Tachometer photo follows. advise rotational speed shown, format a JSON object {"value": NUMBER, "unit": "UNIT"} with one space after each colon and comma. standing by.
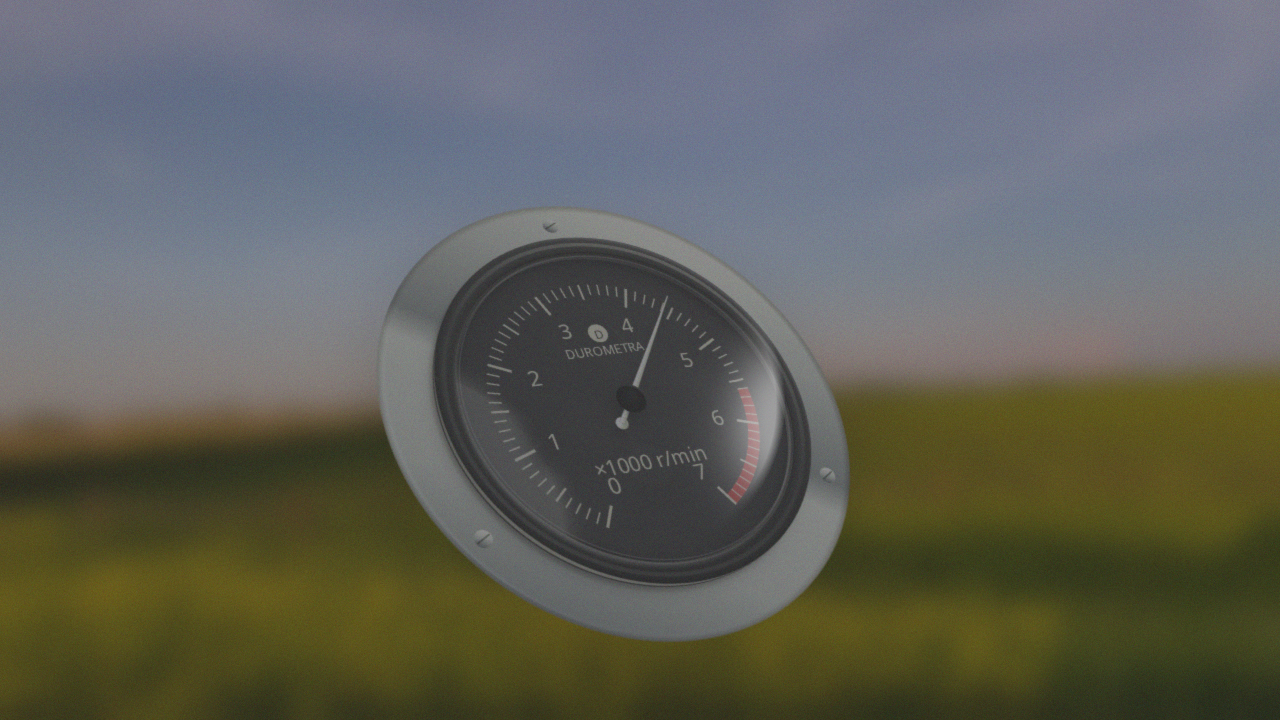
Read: {"value": 4400, "unit": "rpm"}
